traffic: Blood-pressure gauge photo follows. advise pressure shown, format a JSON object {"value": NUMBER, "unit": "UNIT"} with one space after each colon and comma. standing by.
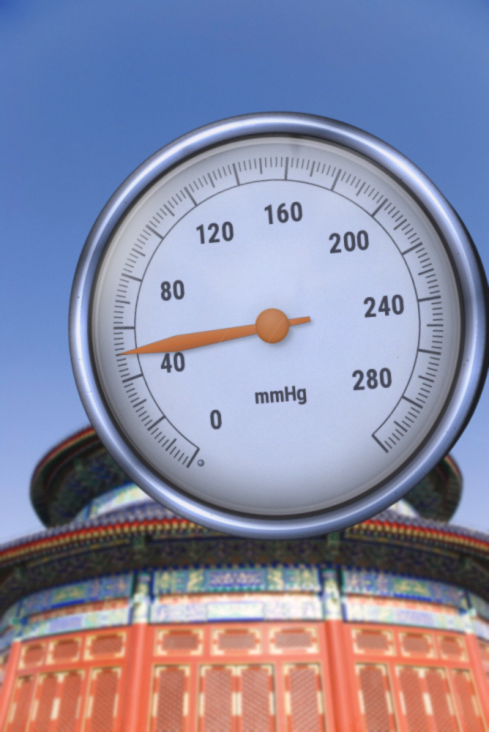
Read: {"value": 50, "unit": "mmHg"}
